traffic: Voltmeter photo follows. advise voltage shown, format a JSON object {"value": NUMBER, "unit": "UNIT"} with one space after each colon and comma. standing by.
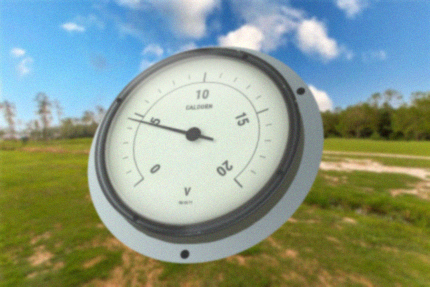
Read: {"value": 4.5, "unit": "V"}
